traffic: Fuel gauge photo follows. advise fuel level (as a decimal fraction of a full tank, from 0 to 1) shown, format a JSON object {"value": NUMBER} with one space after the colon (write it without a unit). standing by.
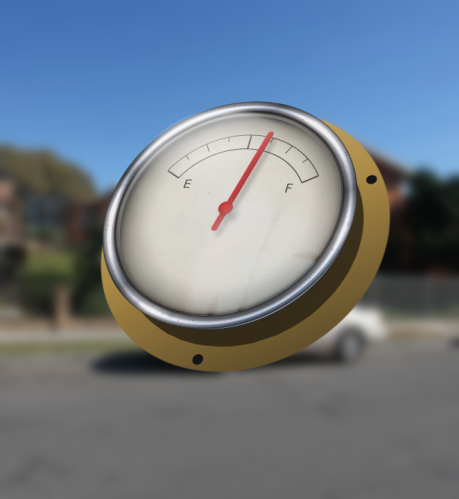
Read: {"value": 0.625}
